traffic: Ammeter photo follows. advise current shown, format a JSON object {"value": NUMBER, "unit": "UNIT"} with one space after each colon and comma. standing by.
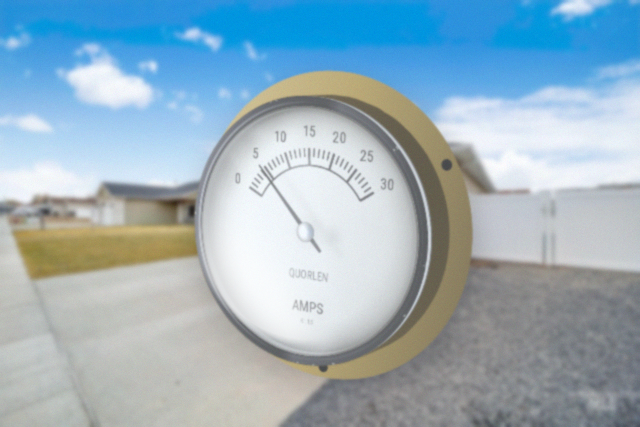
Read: {"value": 5, "unit": "A"}
